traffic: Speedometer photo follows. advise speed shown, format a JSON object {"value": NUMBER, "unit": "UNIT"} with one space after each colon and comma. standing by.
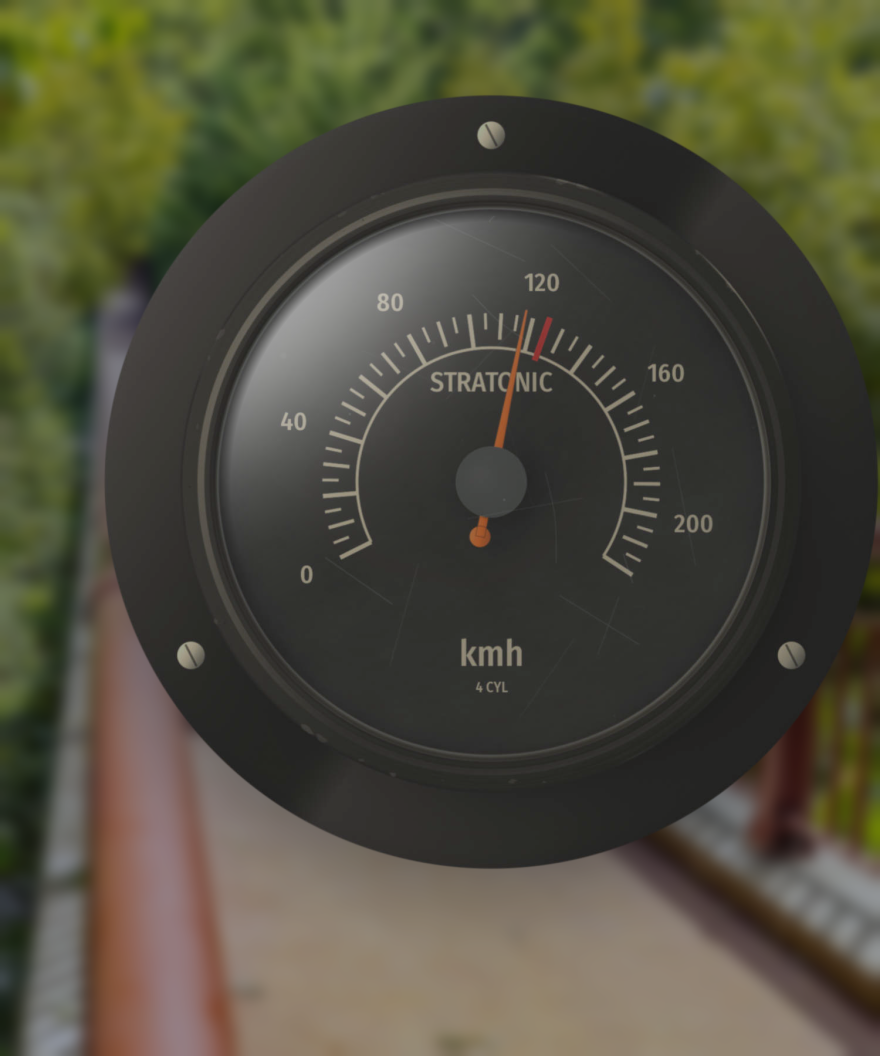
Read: {"value": 117.5, "unit": "km/h"}
